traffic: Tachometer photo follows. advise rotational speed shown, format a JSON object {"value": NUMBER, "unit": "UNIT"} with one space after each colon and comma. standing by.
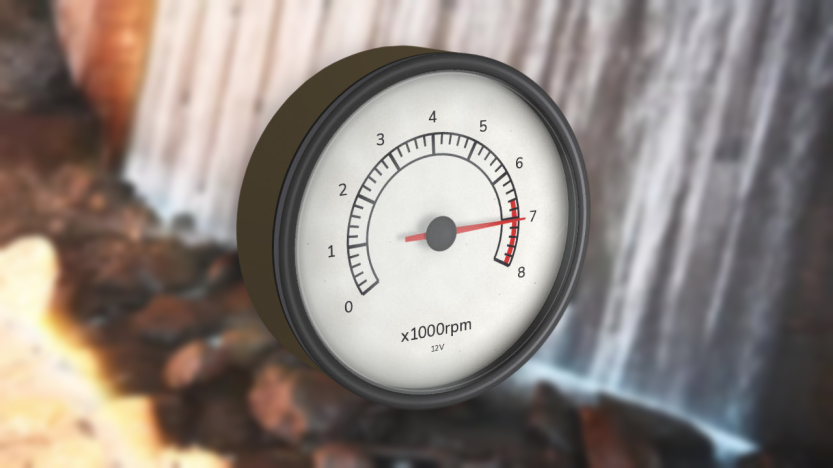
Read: {"value": 7000, "unit": "rpm"}
